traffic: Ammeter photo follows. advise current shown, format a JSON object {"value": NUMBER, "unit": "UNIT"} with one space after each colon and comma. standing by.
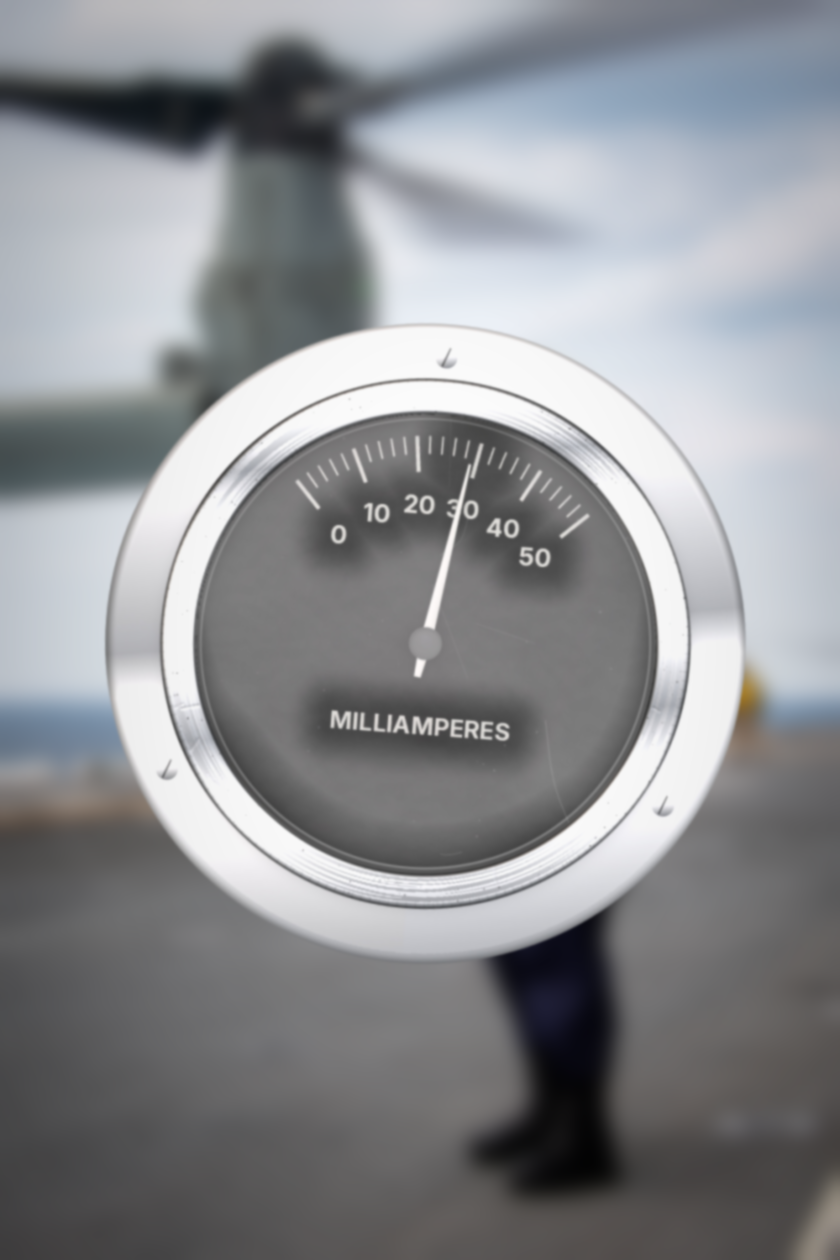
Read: {"value": 29, "unit": "mA"}
